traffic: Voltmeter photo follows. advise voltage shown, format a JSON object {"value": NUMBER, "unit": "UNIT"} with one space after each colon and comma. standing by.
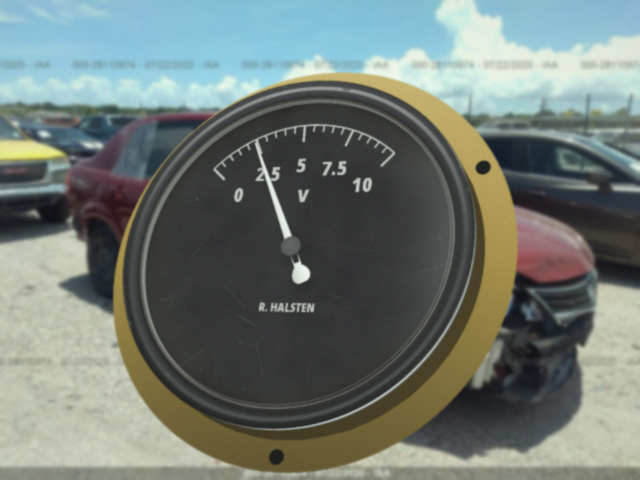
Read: {"value": 2.5, "unit": "V"}
